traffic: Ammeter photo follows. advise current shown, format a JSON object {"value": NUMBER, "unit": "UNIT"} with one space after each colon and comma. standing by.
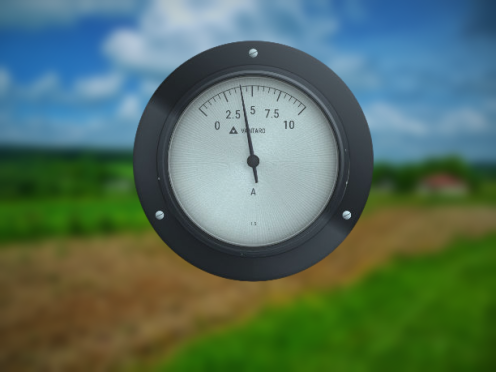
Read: {"value": 4, "unit": "A"}
